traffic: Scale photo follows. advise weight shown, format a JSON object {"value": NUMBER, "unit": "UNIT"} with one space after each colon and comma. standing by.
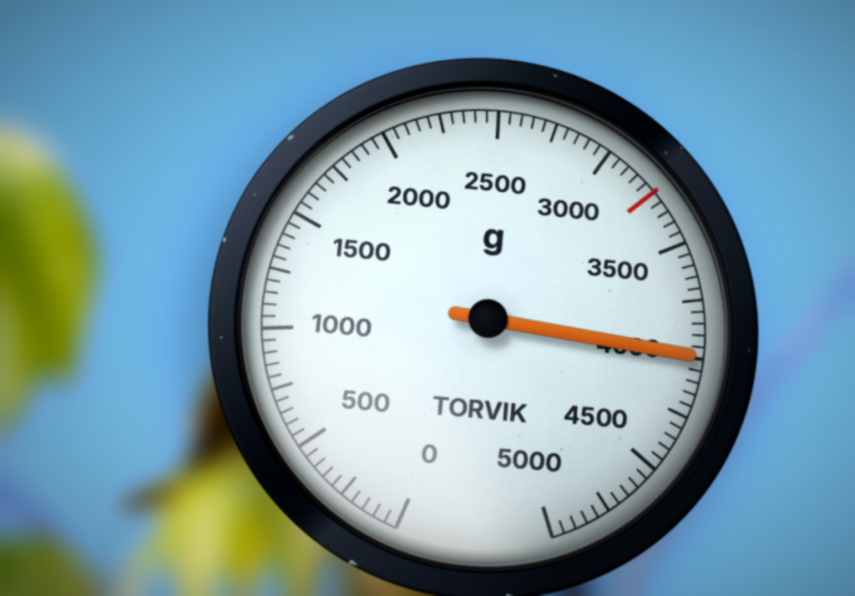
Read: {"value": 4000, "unit": "g"}
